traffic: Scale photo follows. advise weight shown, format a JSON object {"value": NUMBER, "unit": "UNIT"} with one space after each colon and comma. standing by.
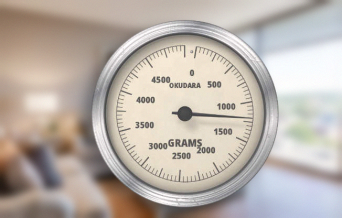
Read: {"value": 1200, "unit": "g"}
